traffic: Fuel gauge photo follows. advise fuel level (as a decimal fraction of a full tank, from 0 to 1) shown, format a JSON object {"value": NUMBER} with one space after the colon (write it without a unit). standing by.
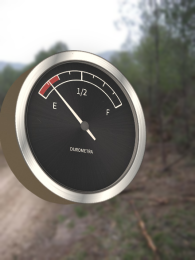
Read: {"value": 0.125}
